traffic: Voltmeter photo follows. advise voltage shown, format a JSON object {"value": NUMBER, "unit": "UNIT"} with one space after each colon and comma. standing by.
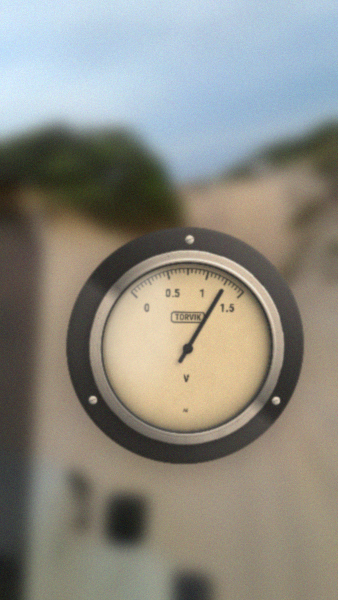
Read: {"value": 1.25, "unit": "V"}
